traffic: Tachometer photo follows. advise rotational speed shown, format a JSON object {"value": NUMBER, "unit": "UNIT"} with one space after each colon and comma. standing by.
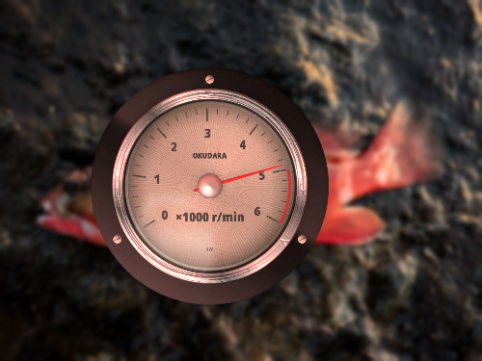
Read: {"value": 4900, "unit": "rpm"}
